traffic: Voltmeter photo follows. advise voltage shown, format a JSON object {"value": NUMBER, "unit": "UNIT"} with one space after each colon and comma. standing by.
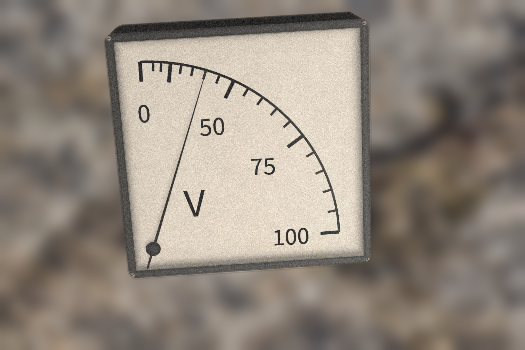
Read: {"value": 40, "unit": "V"}
